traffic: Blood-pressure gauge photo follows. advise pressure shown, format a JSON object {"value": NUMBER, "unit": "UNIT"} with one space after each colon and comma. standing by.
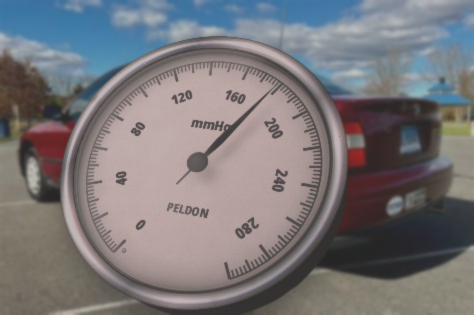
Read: {"value": 180, "unit": "mmHg"}
